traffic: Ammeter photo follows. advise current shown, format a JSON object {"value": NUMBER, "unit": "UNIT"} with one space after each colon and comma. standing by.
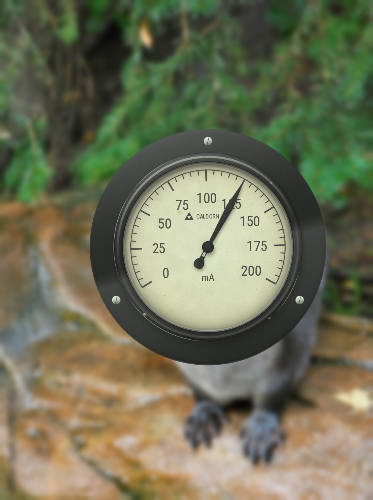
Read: {"value": 125, "unit": "mA"}
